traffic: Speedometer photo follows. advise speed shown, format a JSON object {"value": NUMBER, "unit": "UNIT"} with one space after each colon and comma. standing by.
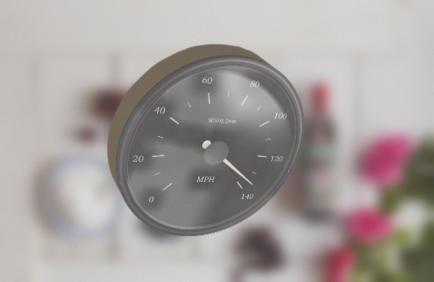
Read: {"value": 135, "unit": "mph"}
